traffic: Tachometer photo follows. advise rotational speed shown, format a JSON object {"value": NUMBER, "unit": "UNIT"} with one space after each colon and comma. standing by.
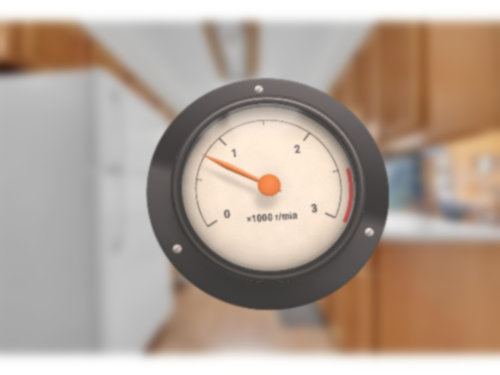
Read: {"value": 750, "unit": "rpm"}
